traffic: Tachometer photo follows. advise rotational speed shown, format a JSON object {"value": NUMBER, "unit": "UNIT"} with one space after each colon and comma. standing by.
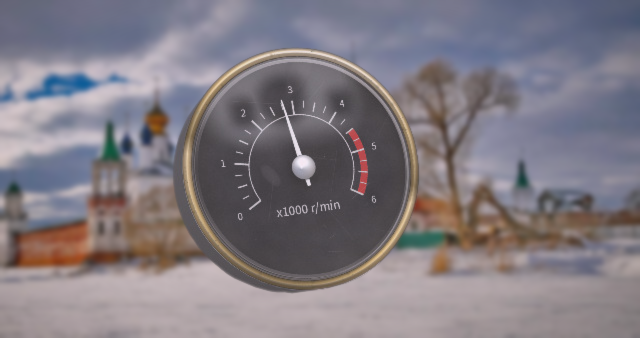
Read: {"value": 2750, "unit": "rpm"}
